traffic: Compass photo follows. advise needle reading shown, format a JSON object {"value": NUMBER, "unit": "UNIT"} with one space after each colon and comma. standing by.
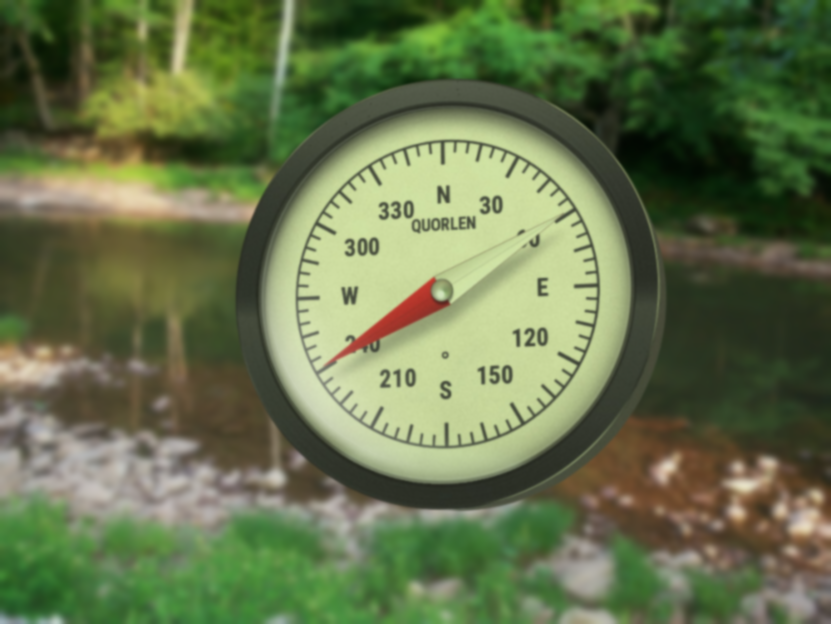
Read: {"value": 240, "unit": "°"}
